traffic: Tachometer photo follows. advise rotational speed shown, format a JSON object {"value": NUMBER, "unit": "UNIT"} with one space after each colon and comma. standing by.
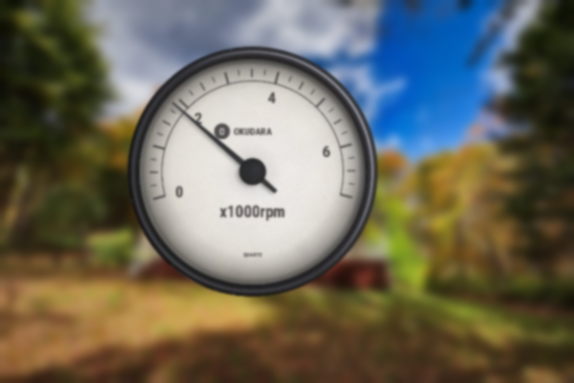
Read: {"value": 1875, "unit": "rpm"}
